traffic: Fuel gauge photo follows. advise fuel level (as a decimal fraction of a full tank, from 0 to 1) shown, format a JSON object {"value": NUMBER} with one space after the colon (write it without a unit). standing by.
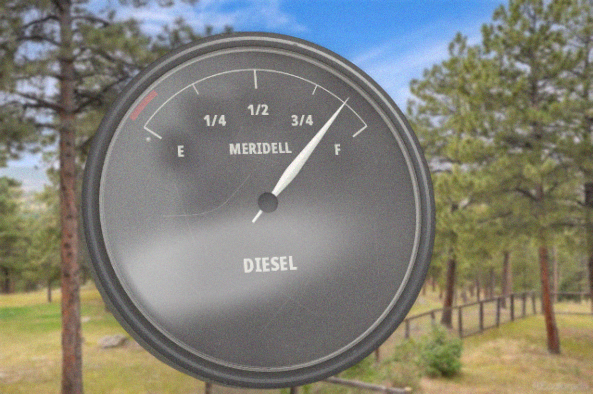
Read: {"value": 0.875}
